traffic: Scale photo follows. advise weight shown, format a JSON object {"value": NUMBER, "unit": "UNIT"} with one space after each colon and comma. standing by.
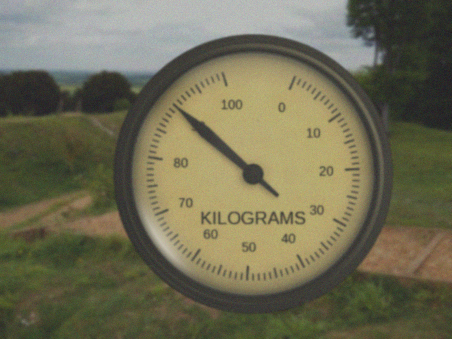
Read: {"value": 90, "unit": "kg"}
